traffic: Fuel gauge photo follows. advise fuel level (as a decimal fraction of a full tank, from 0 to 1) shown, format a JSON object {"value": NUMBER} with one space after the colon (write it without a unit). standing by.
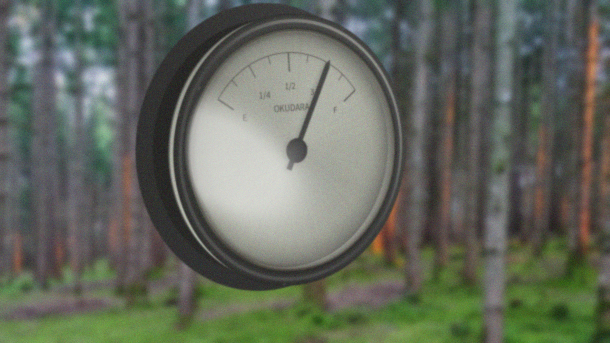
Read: {"value": 0.75}
